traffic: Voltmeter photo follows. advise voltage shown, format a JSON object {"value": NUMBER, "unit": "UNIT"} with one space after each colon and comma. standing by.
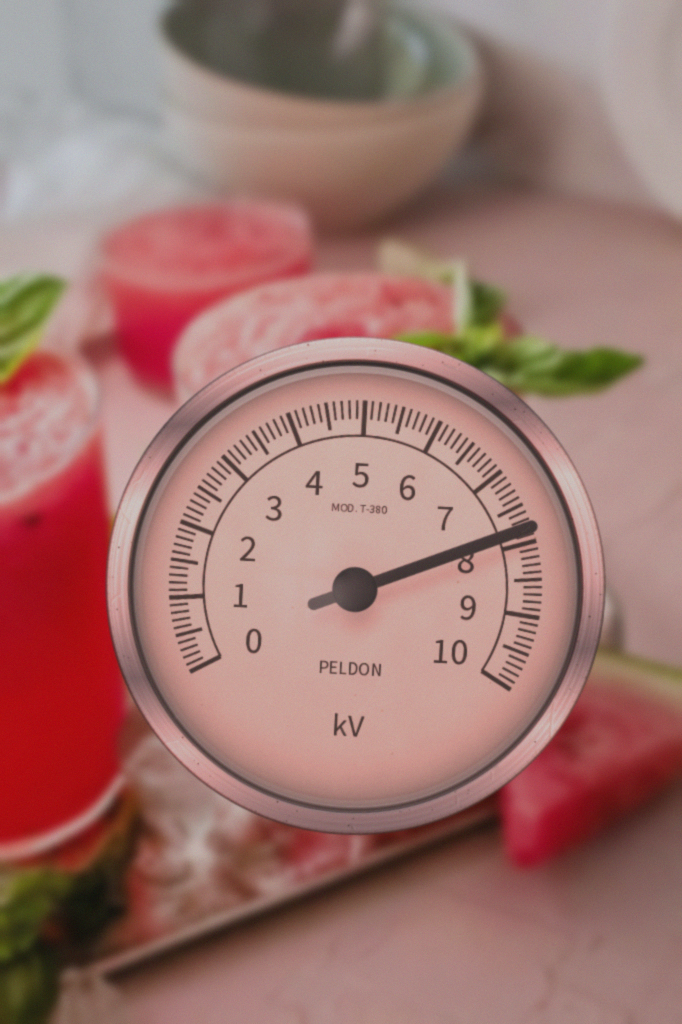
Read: {"value": 7.8, "unit": "kV"}
